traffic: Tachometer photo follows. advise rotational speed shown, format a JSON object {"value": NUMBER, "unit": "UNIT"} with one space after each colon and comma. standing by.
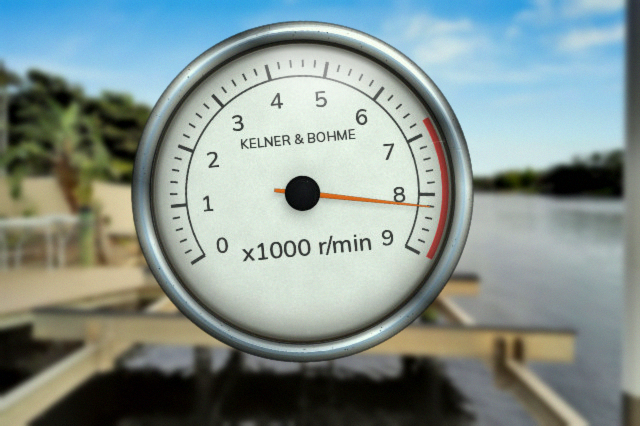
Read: {"value": 8200, "unit": "rpm"}
